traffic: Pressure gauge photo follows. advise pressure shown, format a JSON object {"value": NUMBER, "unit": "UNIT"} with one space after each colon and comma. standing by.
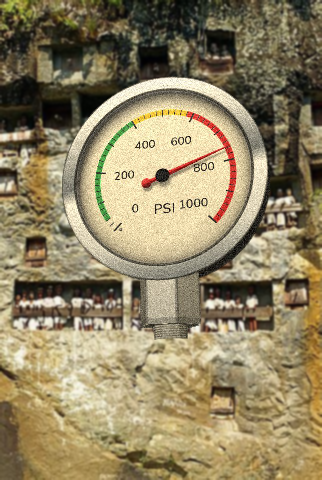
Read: {"value": 760, "unit": "psi"}
